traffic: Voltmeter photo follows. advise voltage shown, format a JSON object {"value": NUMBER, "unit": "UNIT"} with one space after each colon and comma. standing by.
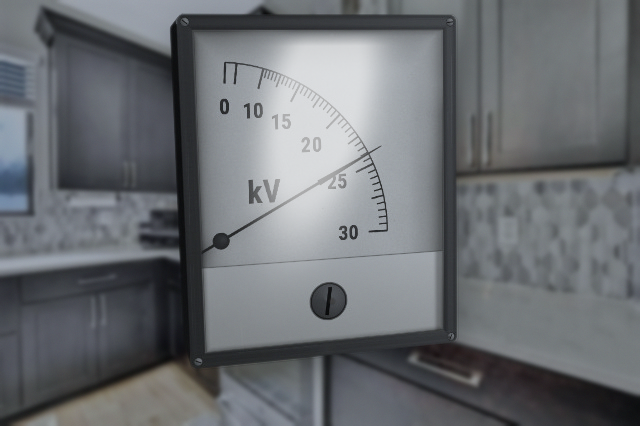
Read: {"value": 24, "unit": "kV"}
